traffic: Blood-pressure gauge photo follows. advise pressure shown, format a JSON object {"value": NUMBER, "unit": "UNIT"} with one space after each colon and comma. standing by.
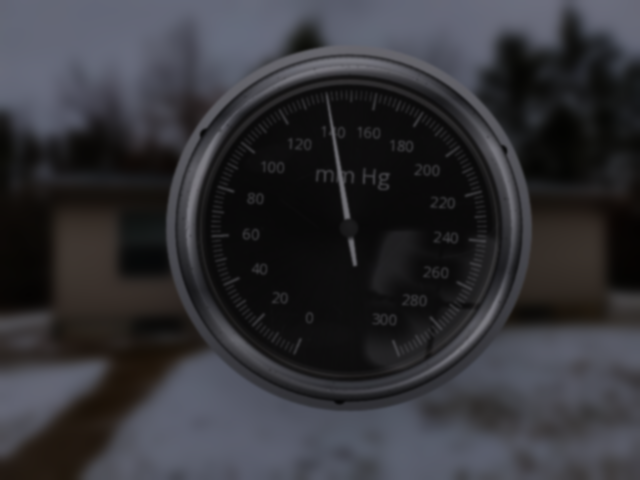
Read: {"value": 140, "unit": "mmHg"}
